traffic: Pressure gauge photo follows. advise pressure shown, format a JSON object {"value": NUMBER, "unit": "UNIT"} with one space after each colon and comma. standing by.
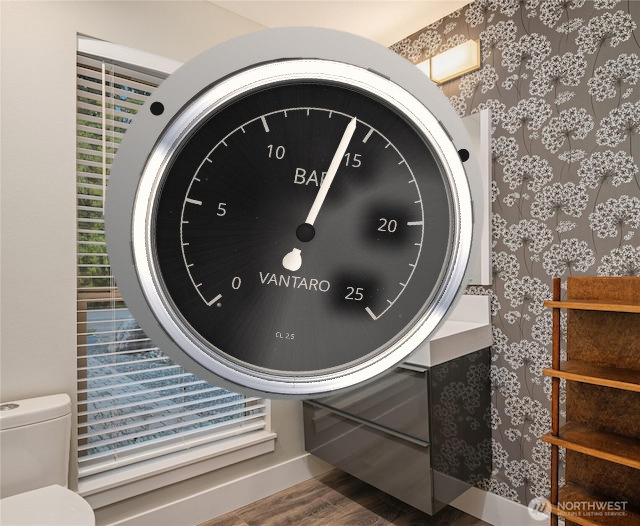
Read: {"value": 14, "unit": "bar"}
